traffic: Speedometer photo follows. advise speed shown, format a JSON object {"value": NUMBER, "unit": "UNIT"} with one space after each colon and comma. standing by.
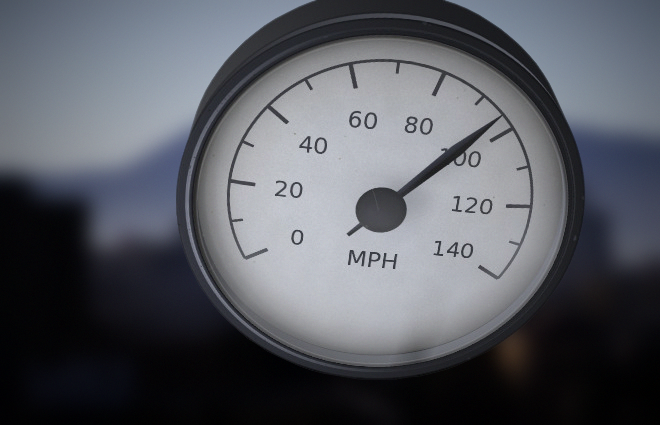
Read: {"value": 95, "unit": "mph"}
